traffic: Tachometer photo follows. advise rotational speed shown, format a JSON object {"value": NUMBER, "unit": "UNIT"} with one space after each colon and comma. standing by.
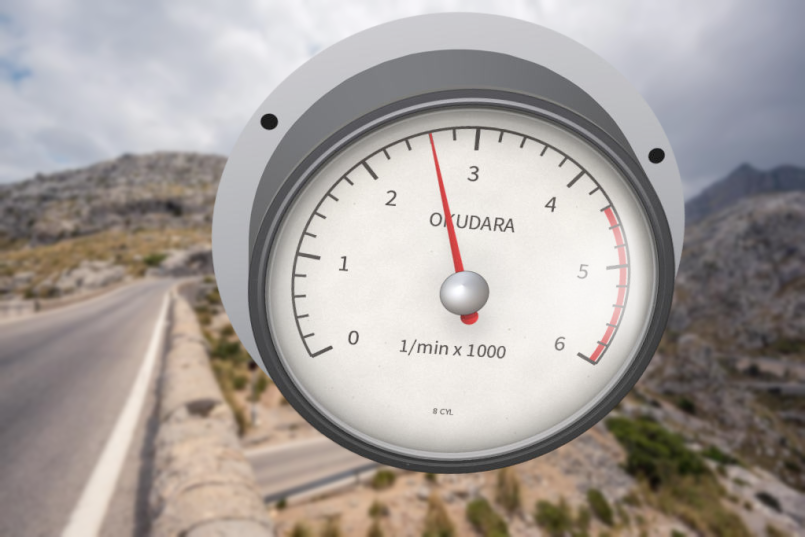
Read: {"value": 2600, "unit": "rpm"}
